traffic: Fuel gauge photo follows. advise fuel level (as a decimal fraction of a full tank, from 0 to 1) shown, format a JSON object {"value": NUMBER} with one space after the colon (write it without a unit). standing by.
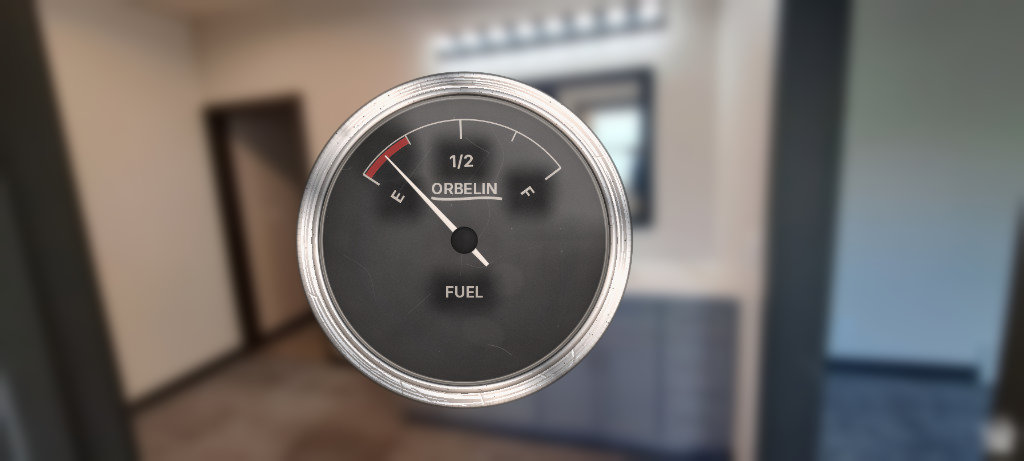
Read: {"value": 0.125}
